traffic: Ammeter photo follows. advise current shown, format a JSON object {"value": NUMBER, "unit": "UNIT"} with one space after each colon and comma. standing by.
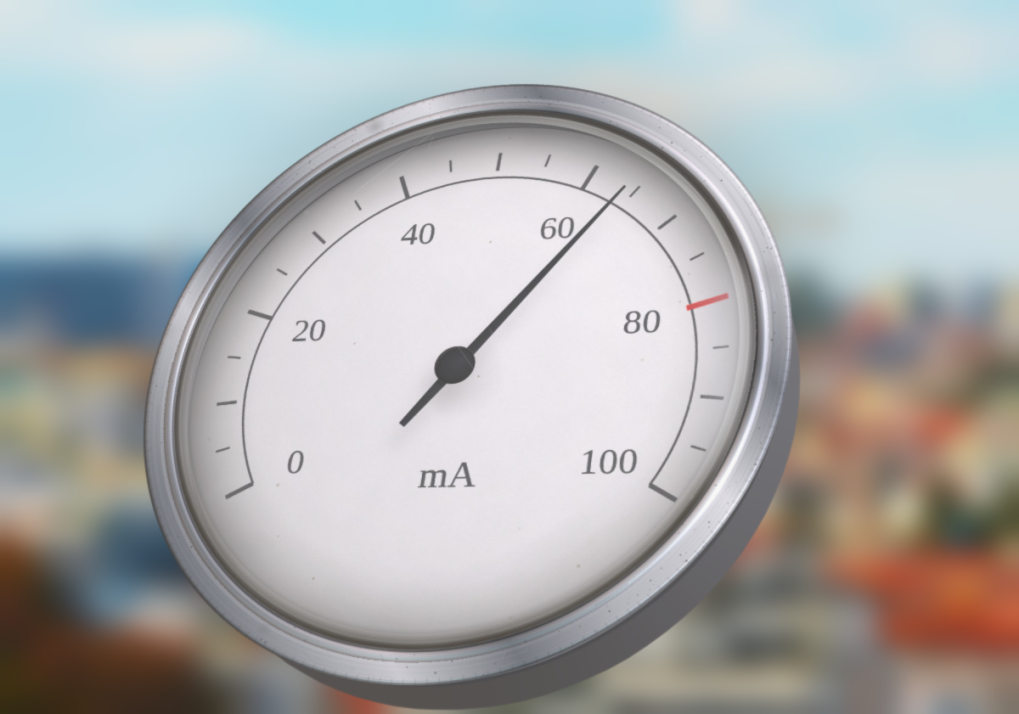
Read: {"value": 65, "unit": "mA"}
